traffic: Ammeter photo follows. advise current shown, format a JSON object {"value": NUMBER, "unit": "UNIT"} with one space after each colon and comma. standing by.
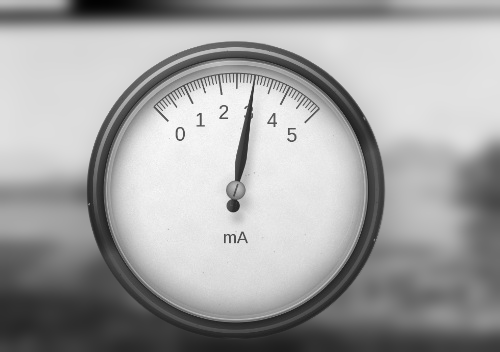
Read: {"value": 3, "unit": "mA"}
